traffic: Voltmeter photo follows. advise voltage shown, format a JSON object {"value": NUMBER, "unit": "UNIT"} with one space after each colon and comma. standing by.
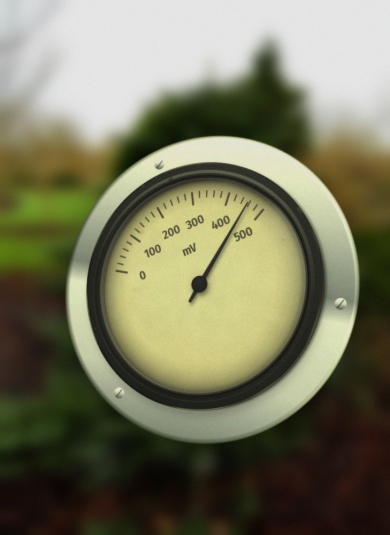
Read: {"value": 460, "unit": "mV"}
